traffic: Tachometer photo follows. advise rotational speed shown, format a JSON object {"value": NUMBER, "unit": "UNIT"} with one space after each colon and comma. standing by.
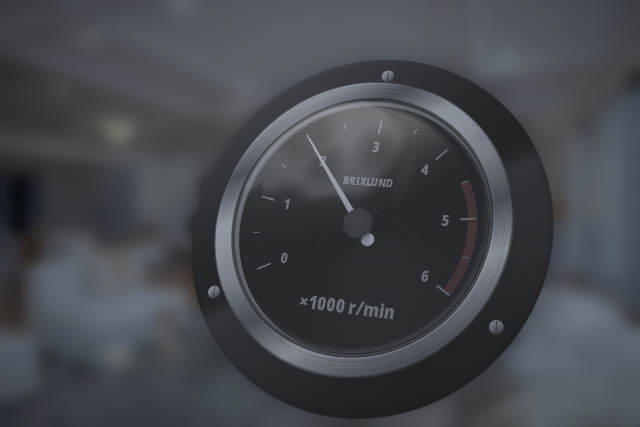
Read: {"value": 2000, "unit": "rpm"}
